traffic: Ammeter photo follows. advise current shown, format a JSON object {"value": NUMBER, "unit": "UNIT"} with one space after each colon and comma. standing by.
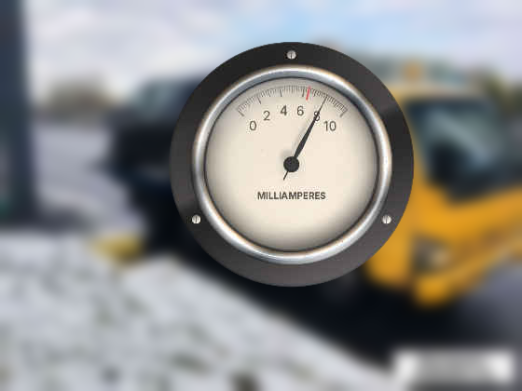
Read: {"value": 8, "unit": "mA"}
